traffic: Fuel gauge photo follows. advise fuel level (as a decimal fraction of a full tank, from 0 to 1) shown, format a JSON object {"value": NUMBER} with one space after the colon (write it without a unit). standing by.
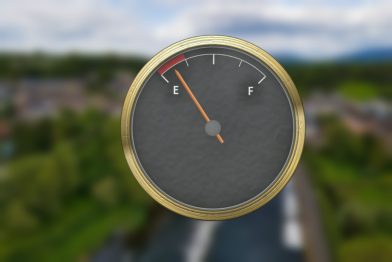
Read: {"value": 0.125}
